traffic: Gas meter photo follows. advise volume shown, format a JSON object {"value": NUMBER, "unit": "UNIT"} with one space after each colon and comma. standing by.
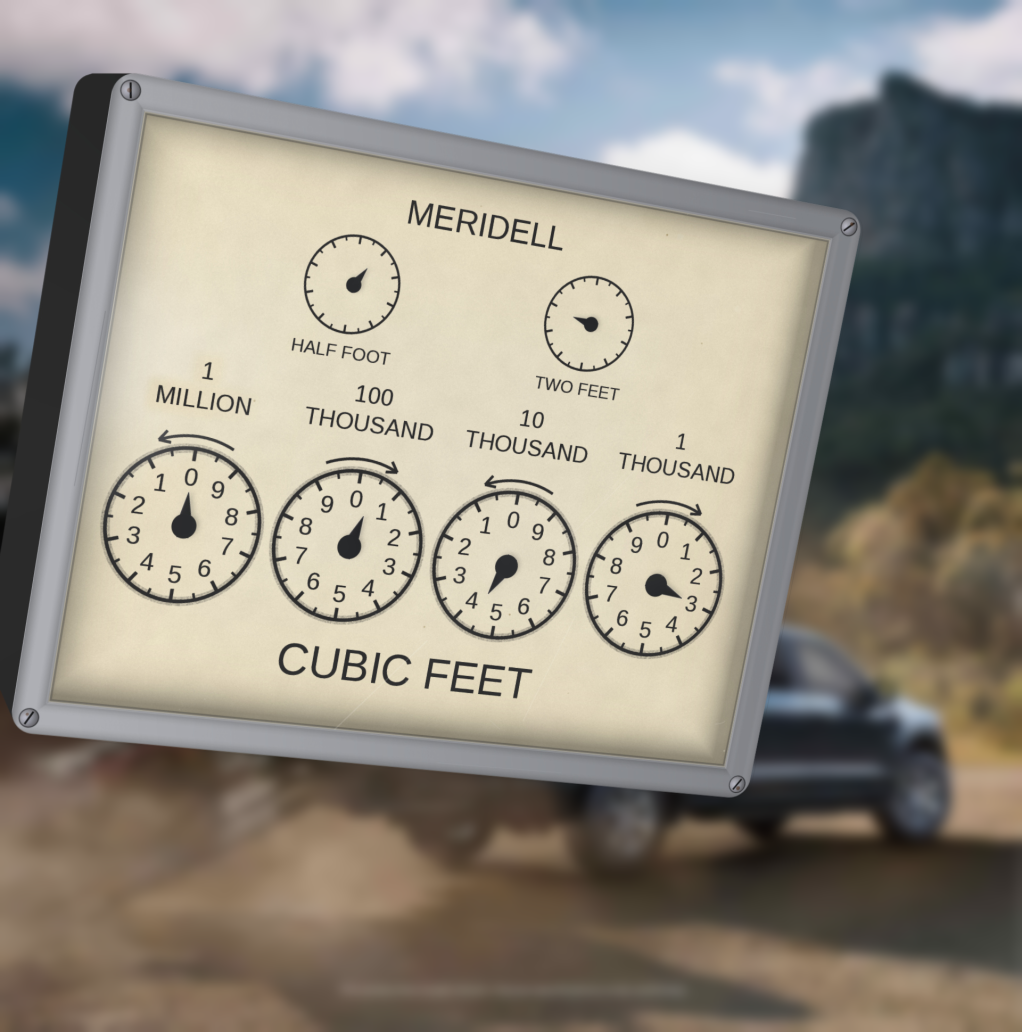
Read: {"value": 4300, "unit": "ft³"}
